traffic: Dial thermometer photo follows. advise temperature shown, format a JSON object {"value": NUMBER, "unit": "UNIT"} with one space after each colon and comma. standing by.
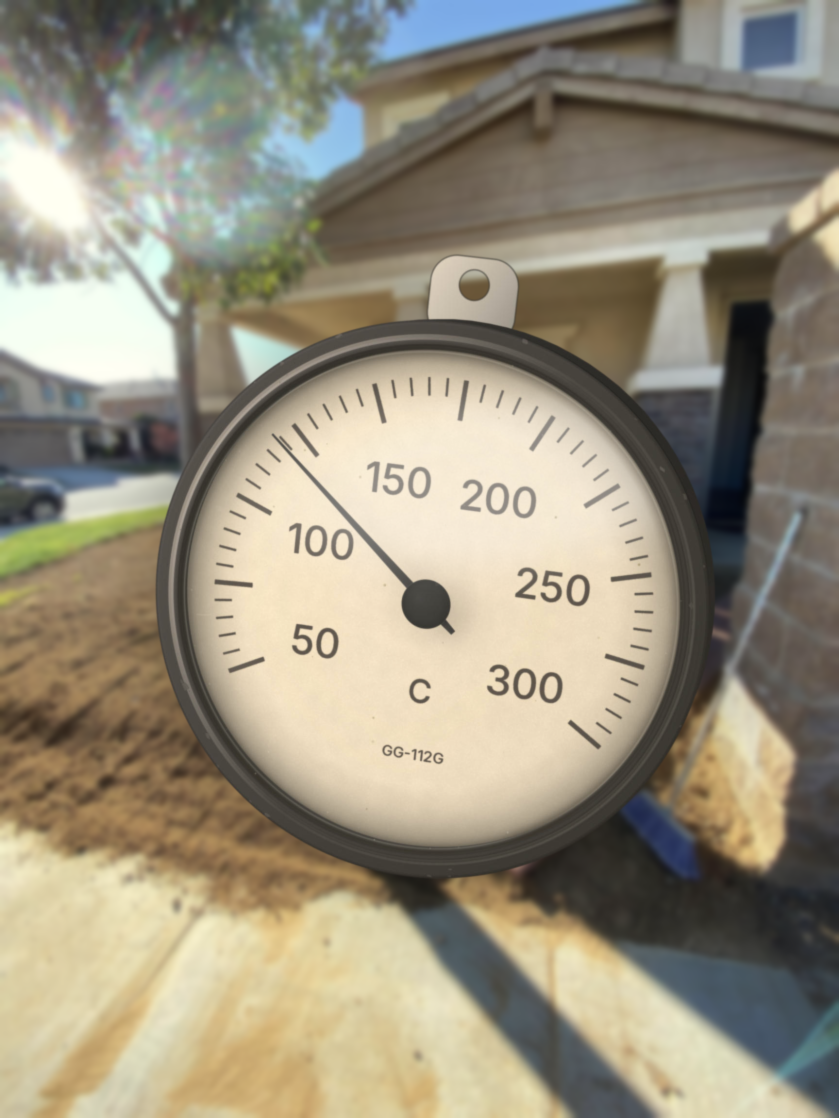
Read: {"value": 120, "unit": "°C"}
